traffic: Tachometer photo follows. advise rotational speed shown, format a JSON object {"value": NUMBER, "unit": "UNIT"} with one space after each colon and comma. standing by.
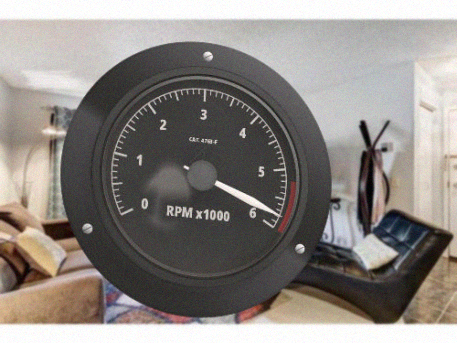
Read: {"value": 5800, "unit": "rpm"}
